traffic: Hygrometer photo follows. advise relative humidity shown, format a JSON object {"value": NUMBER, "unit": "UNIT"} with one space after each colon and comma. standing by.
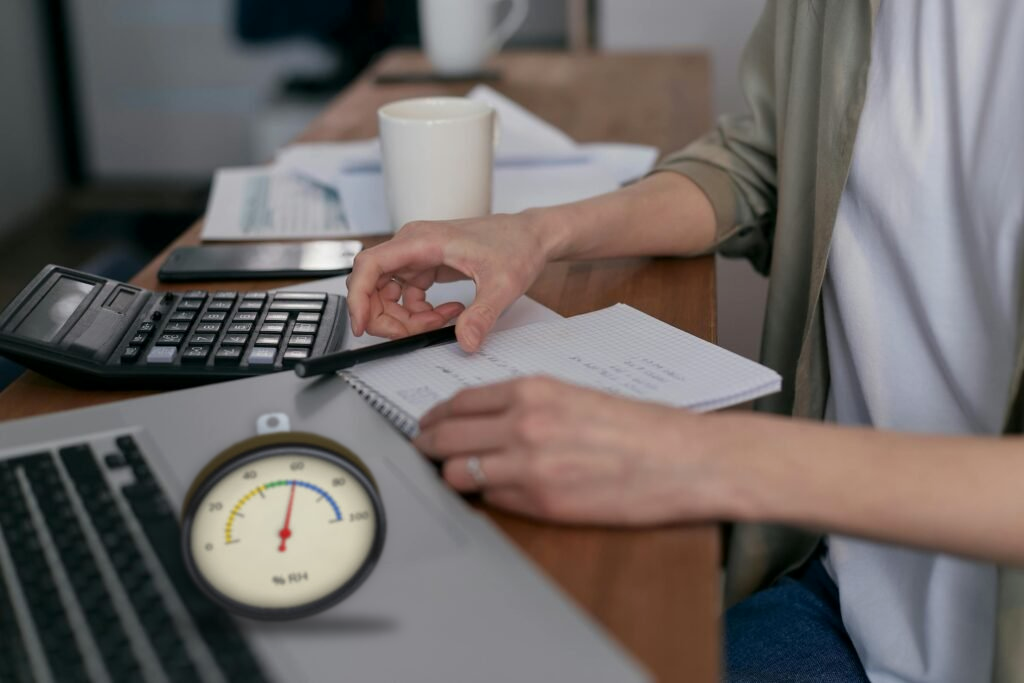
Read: {"value": 60, "unit": "%"}
